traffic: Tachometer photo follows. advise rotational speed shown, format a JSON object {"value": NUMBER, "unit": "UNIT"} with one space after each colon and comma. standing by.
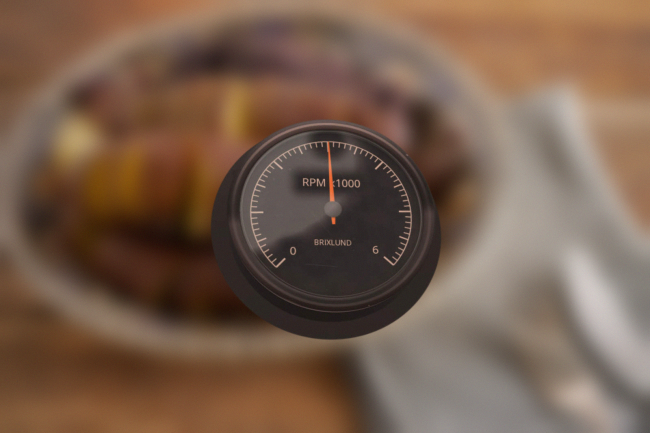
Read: {"value": 3000, "unit": "rpm"}
